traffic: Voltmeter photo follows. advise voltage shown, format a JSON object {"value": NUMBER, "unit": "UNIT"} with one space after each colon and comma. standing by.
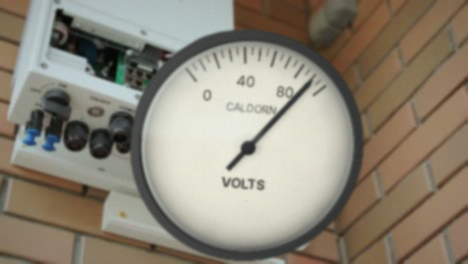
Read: {"value": 90, "unit": "V"}
